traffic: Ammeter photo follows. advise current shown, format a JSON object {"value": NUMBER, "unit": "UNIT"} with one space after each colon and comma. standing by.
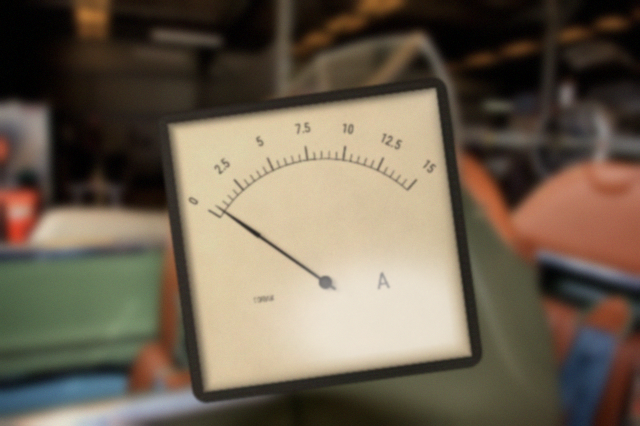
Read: {"value": 0.5, "unit": "A"}
